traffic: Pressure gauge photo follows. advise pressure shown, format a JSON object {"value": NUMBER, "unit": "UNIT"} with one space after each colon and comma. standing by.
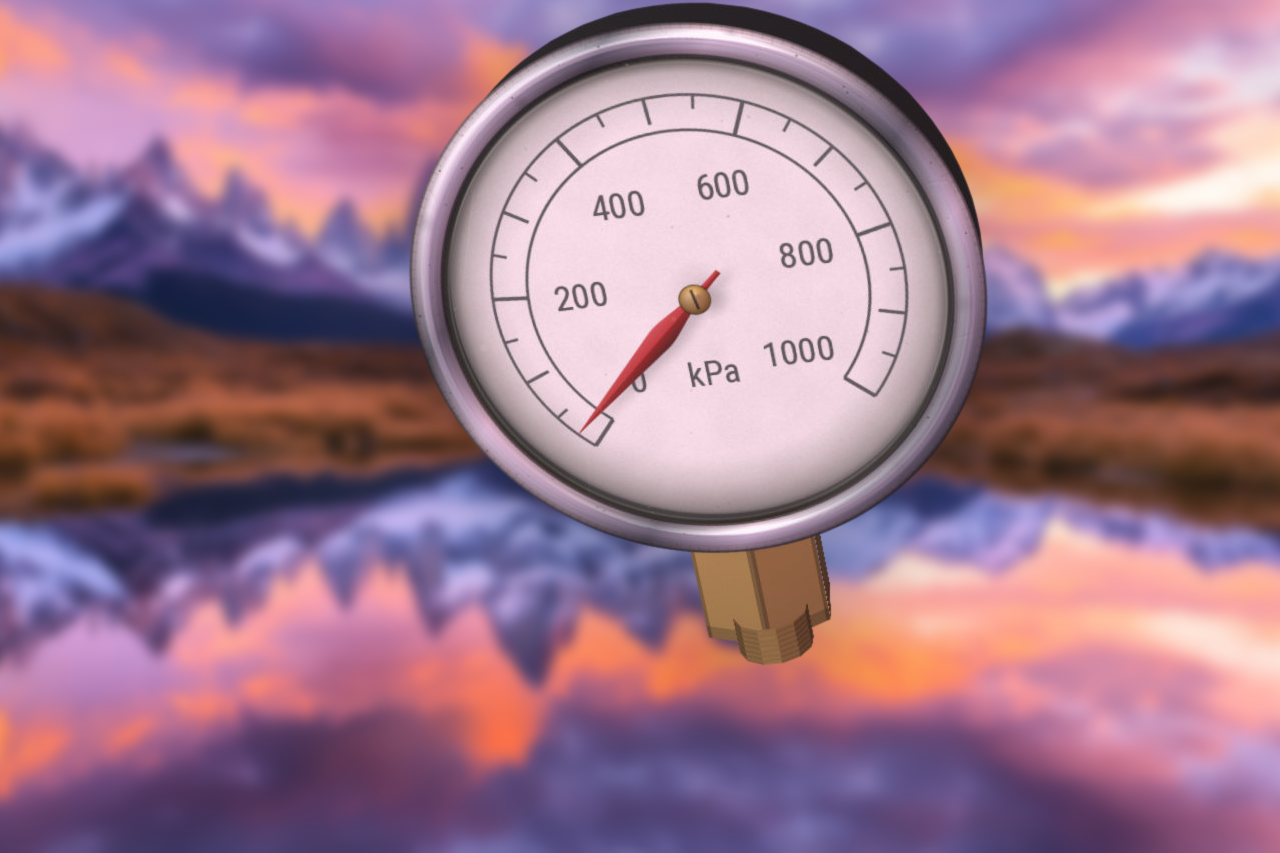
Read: {"value": 25, "unit": "kPa"}
